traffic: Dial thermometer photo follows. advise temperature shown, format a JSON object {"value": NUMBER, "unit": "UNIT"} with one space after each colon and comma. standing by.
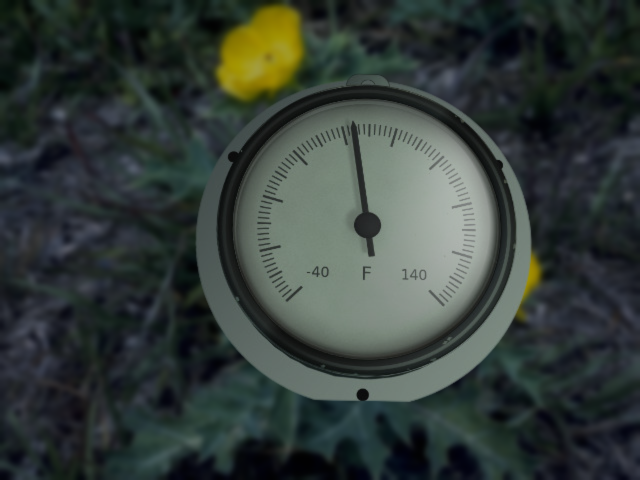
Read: {"value": 44, "unit": "°F"}
